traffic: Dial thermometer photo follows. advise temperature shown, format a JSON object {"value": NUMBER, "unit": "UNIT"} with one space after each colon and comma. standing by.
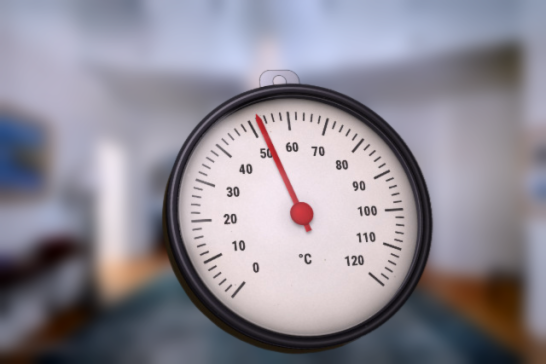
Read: {"value": 52, "unit": "°C"}
